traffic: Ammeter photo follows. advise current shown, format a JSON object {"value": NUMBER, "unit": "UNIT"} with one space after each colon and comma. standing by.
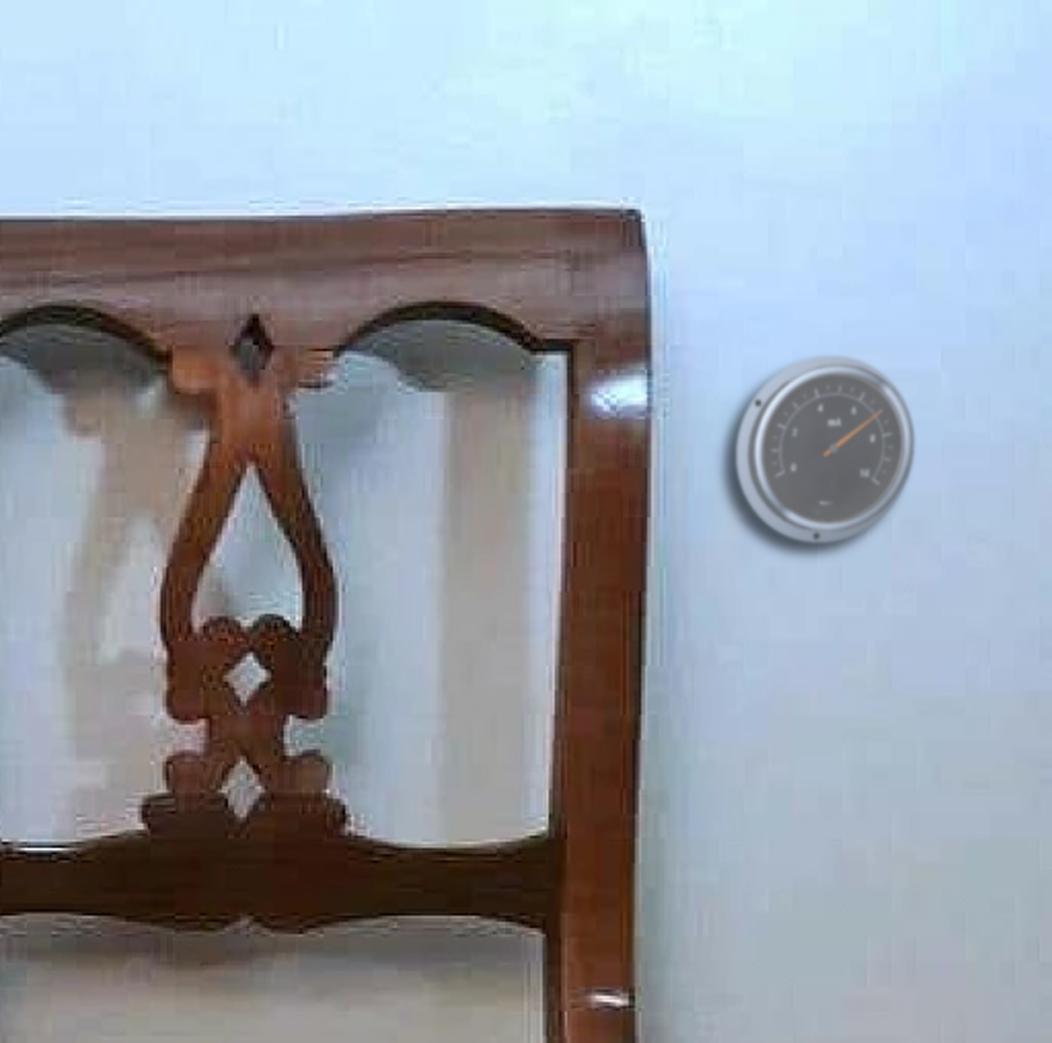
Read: {"value": 7, "unit": "mA"}
